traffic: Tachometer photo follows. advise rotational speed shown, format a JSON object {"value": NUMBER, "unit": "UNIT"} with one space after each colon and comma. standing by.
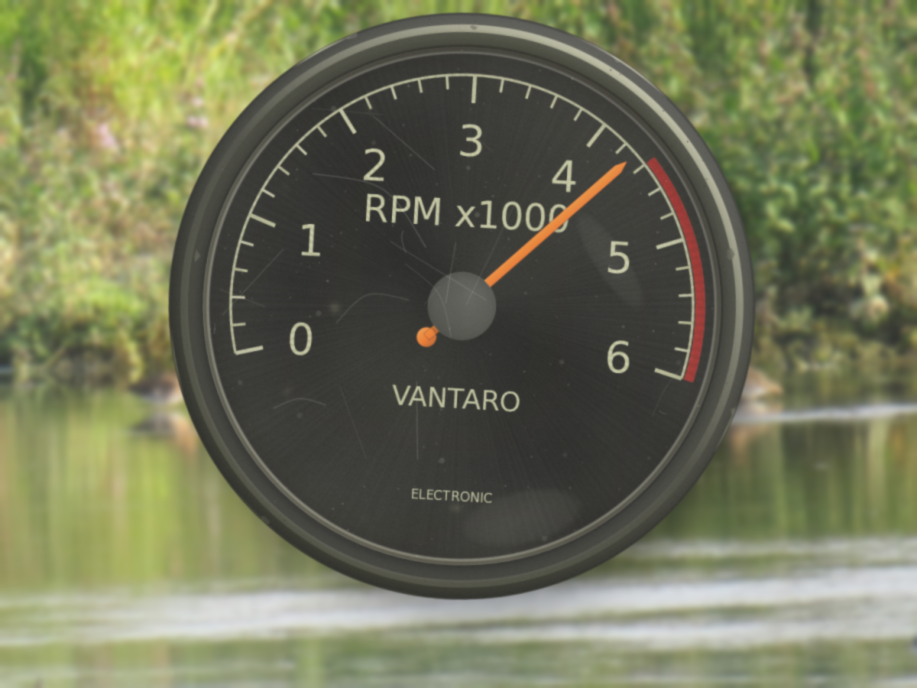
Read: {"value": 4300, "unit": "rpm"}
